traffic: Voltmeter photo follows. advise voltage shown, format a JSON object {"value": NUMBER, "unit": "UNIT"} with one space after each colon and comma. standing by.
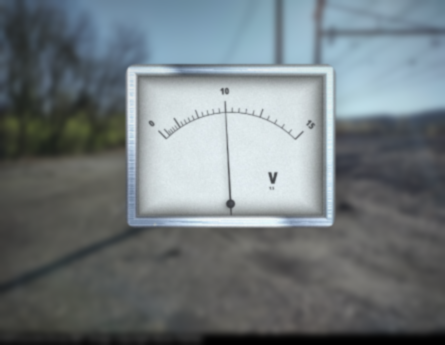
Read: {"value": 10, "unit": "V"}
